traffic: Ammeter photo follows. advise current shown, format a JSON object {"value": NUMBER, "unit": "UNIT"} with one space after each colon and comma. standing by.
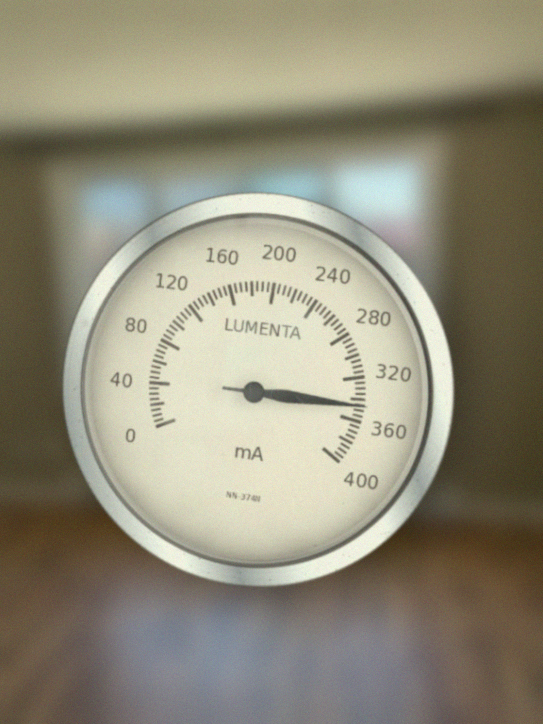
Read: {"value": 345, "unit": "mA"}
